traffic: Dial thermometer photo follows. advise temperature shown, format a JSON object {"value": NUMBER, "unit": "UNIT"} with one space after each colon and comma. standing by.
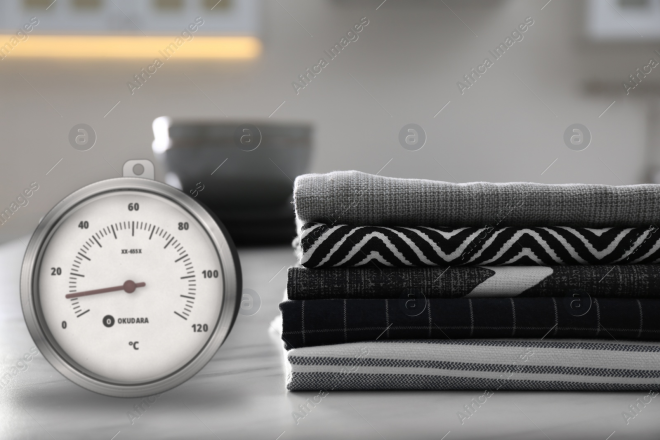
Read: {"value": 10, "unit": "°C"}
